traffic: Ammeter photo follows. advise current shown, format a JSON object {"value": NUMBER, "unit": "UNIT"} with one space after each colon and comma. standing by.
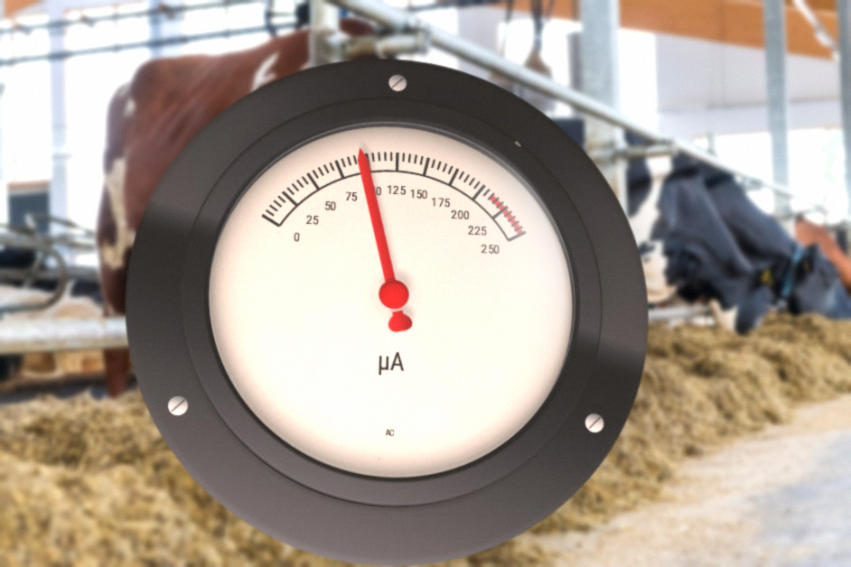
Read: {"value": 95, "unit": "µA"}
